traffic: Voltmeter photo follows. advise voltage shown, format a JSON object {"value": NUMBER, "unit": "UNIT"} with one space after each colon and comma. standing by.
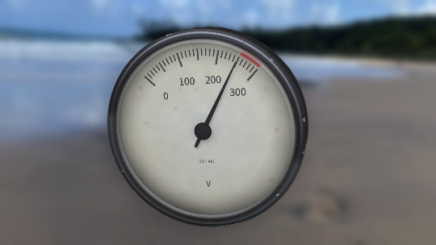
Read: {"value": 250, "unit": "V"}
